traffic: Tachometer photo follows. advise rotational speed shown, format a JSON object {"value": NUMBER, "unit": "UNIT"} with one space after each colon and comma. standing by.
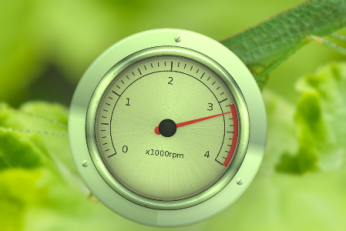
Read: {"value": 3200, "unit": "rpm"}
